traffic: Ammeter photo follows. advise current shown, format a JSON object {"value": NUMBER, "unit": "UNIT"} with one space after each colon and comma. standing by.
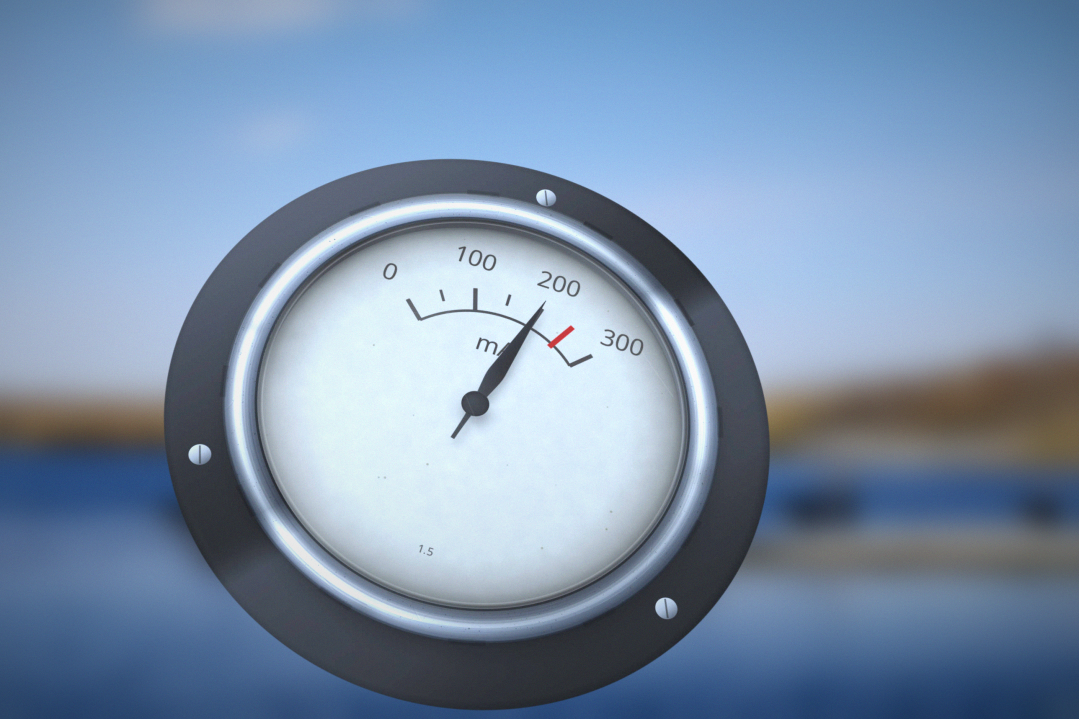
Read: {"value": 200, "unit": "mA"}
